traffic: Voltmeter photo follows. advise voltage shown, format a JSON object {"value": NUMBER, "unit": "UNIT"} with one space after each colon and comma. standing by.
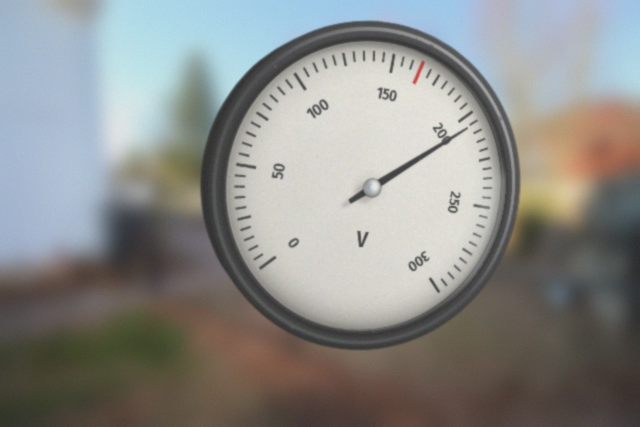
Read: {"value": 205, "unit": "V"}
